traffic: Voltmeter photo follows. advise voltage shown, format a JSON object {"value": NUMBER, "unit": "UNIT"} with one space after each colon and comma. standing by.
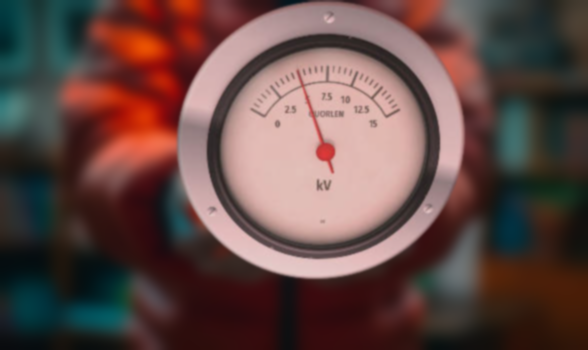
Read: {"value": 5, "unit": "kV"}
